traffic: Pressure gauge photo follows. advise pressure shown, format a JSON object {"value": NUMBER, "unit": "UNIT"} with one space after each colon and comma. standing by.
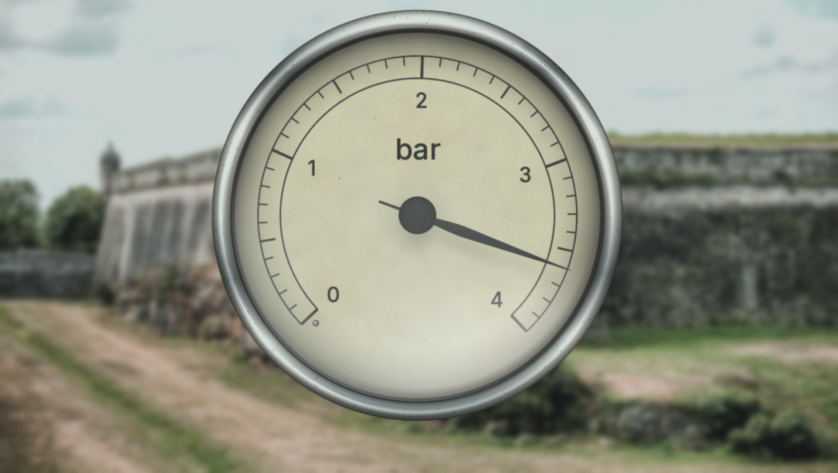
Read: {"value": 3.6, "unit": "bar"}
